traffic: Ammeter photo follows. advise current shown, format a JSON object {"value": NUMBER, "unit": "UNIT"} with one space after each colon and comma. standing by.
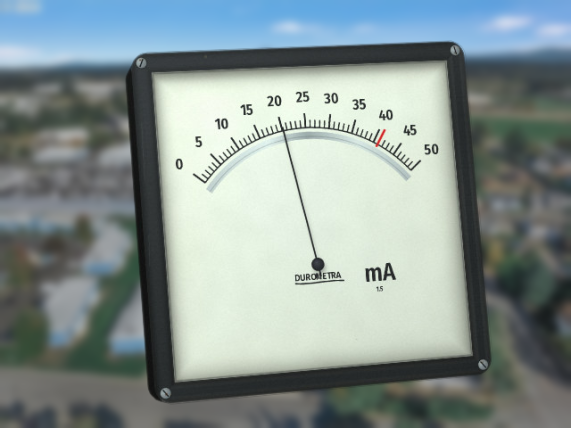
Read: {"value": 20, "unit": "mA"}
